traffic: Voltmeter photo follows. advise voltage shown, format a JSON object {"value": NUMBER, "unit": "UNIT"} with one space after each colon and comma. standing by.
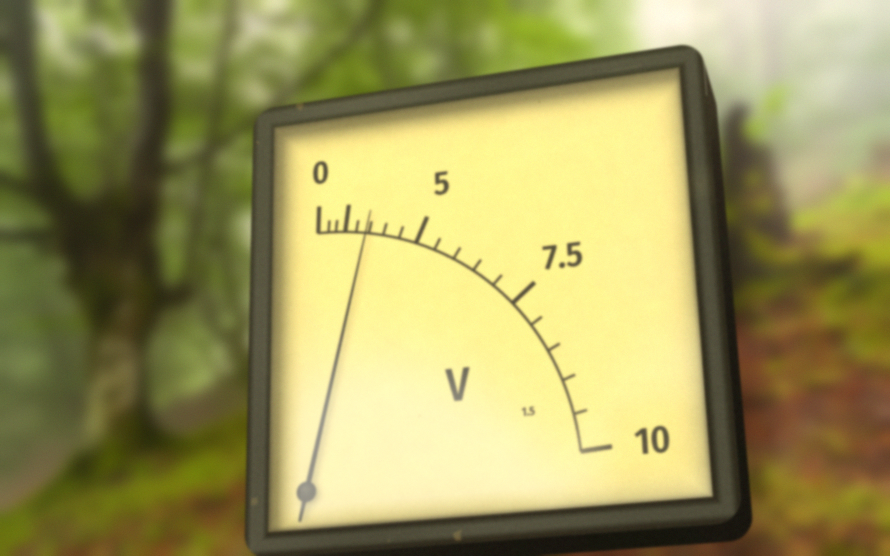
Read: {"value": 3.5, "unit": "V"}
